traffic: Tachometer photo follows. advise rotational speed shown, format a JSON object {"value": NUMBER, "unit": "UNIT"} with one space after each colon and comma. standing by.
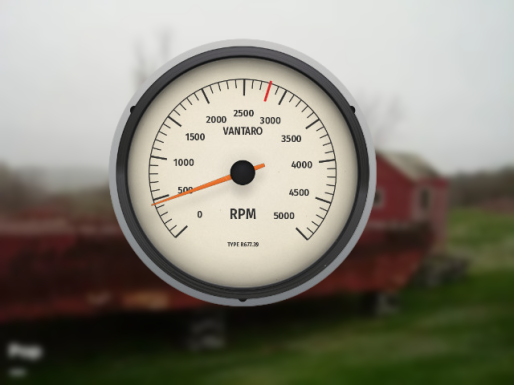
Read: {"value": 450, "unit": "rpm"}
